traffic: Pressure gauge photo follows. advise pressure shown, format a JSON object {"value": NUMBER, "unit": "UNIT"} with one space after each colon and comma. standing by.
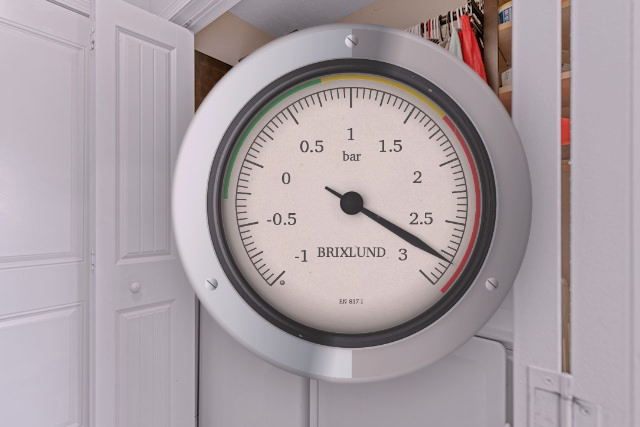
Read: {"value": 2.8, "unit": "bar"}
